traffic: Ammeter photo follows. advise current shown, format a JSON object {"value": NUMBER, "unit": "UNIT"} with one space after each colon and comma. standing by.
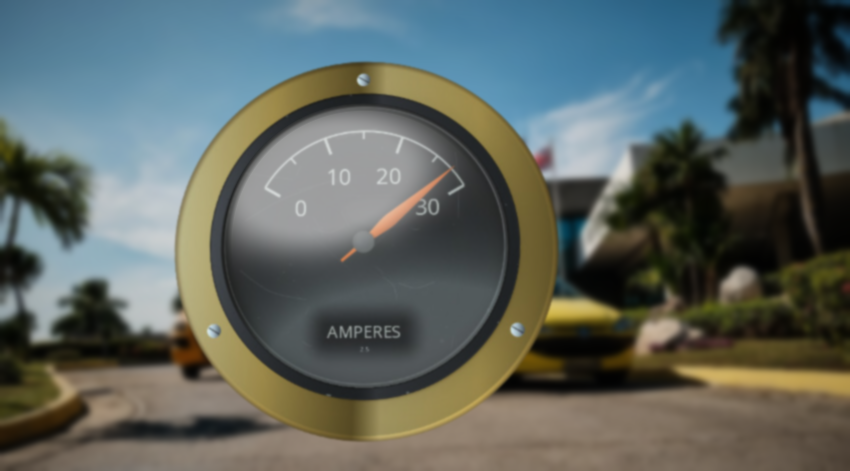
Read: {"value": 27.5, "unit": "A"}
